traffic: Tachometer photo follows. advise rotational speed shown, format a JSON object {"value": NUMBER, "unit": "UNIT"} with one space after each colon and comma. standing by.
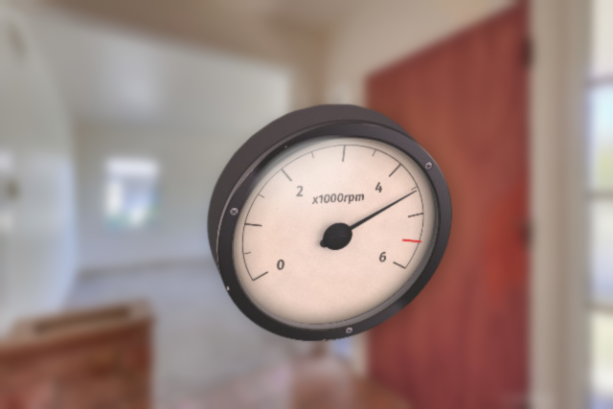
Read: {"value": 4500, "unit": "rpm"}
